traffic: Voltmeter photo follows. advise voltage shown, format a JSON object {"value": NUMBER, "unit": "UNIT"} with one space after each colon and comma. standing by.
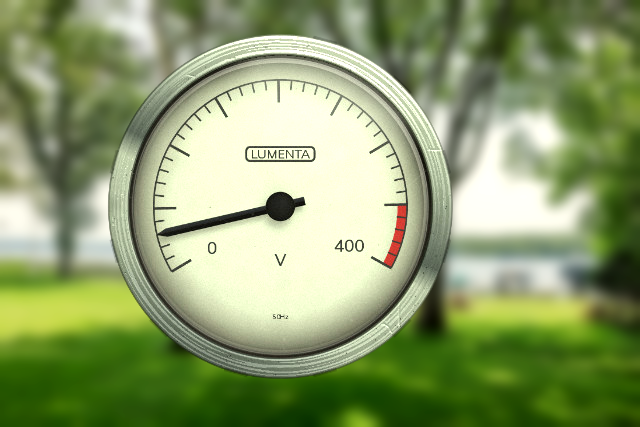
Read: {"value": 30, "unit": "V"}
